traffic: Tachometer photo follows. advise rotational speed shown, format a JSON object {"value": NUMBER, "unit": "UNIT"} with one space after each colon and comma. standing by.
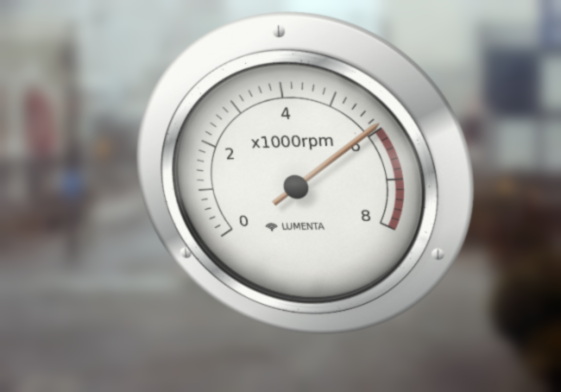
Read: {"value": 5900, "unit": "rpm"}
